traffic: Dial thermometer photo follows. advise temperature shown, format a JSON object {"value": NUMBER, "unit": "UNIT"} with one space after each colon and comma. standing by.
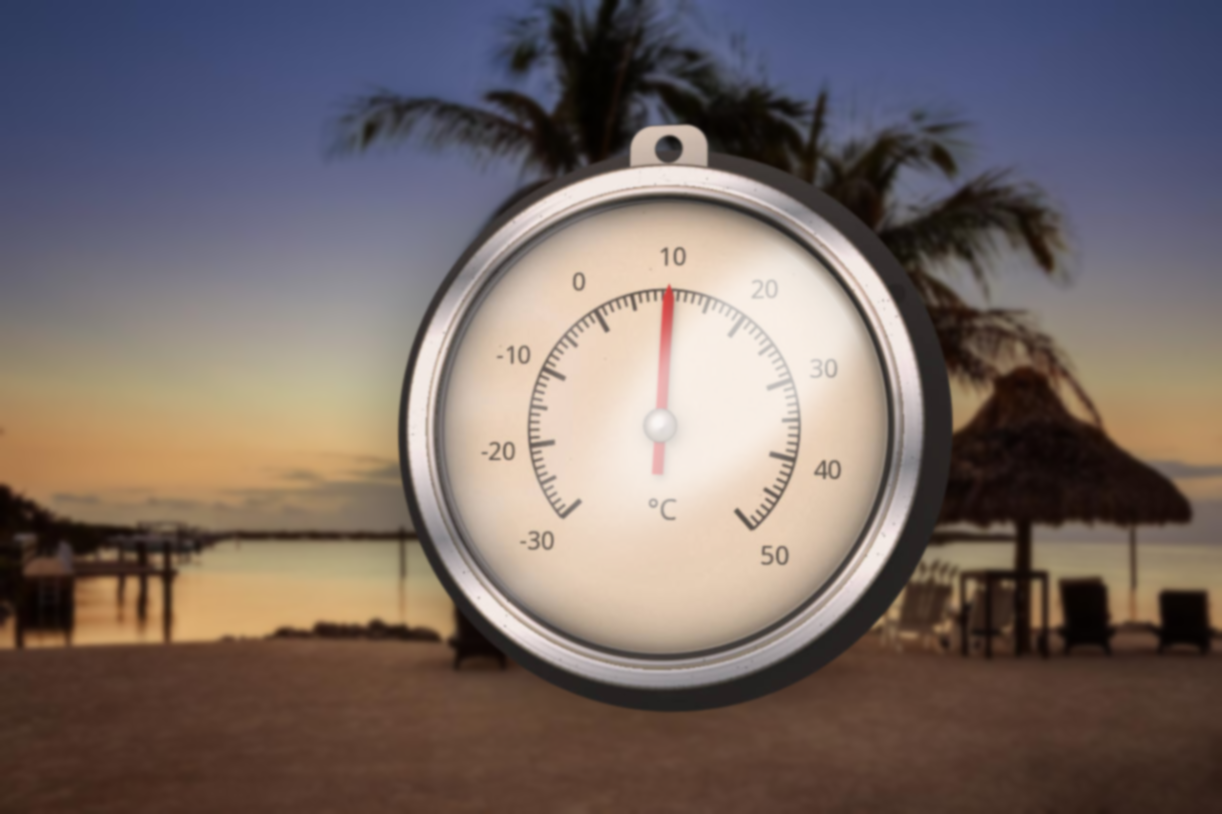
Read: {"value": 10, "unit": "°C"}
